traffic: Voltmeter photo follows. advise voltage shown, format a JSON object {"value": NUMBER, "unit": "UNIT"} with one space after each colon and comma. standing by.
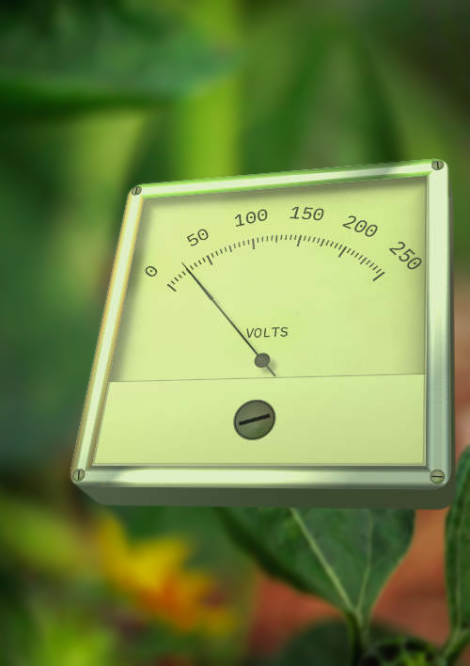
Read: {"value": 25, "unit": "V"}
